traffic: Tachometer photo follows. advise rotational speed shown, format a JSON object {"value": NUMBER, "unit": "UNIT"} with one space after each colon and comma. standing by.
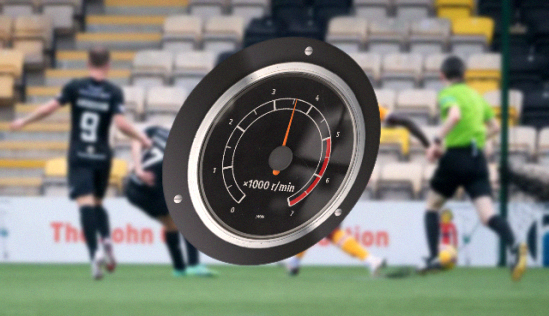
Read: {"value": 3500, "unit": "rpm"}
